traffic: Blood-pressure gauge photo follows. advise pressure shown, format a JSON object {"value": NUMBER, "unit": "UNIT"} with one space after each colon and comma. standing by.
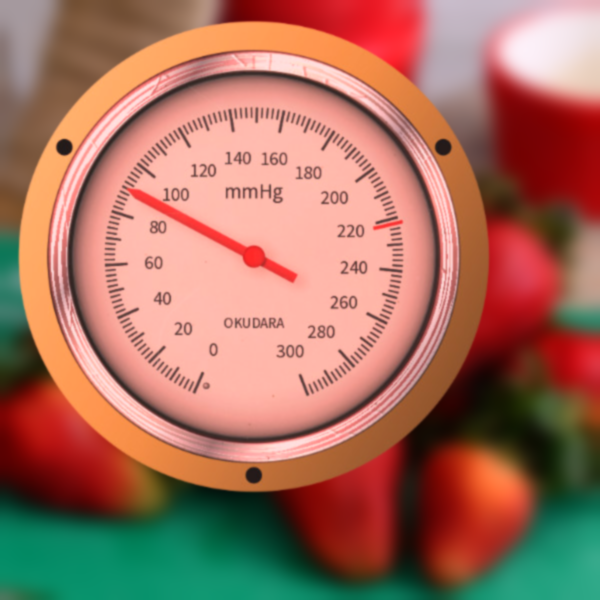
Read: {"value": 90, "unit": "mmHg"}
